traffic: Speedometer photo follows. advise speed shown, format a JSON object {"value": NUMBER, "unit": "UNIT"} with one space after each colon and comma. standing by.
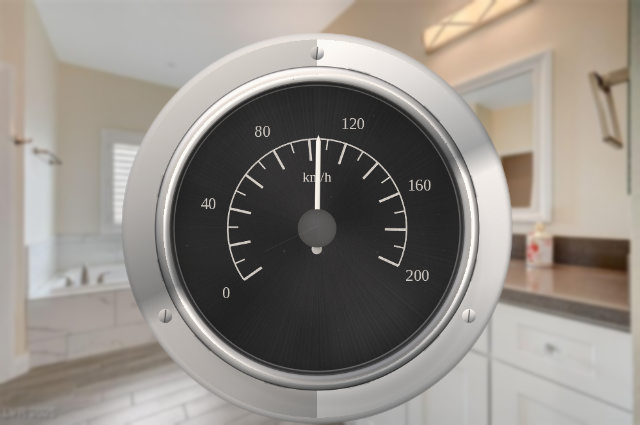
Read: {"value": 105, "unit": "km/h"}
